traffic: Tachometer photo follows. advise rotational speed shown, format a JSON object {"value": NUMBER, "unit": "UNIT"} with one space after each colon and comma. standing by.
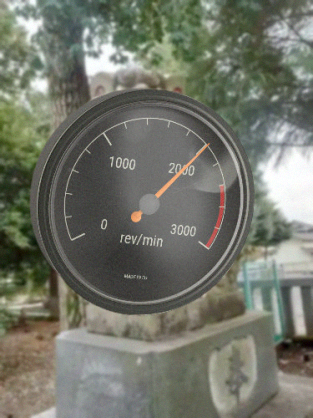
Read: {"value": 2000, "unit": "rpm"}
